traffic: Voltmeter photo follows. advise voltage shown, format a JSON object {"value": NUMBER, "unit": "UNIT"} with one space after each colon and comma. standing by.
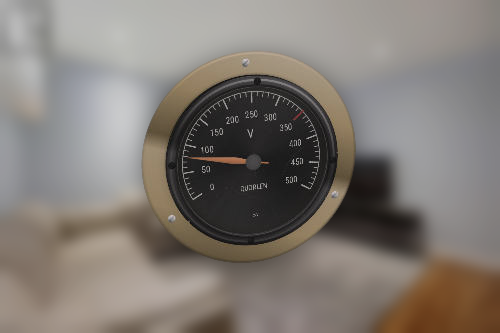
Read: {"value": 80, "unit": "V"}
